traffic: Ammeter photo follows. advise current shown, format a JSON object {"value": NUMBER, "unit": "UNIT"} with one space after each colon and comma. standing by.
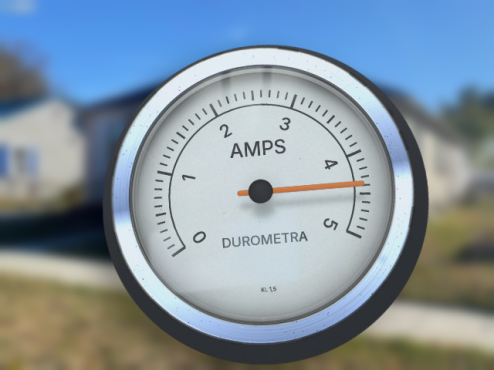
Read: {"value": 4.4, "unit": "A"}
